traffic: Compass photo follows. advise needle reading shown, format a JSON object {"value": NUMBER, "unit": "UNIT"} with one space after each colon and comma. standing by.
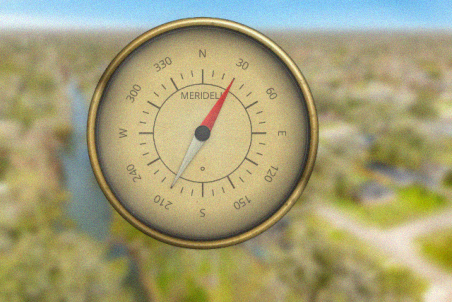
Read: {"value": 30, "unit": "°"}
